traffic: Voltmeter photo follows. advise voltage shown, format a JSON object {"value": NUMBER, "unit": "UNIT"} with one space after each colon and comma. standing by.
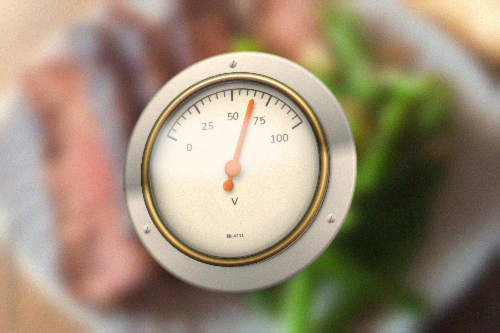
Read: {"value": 65, "unit": "V"}
